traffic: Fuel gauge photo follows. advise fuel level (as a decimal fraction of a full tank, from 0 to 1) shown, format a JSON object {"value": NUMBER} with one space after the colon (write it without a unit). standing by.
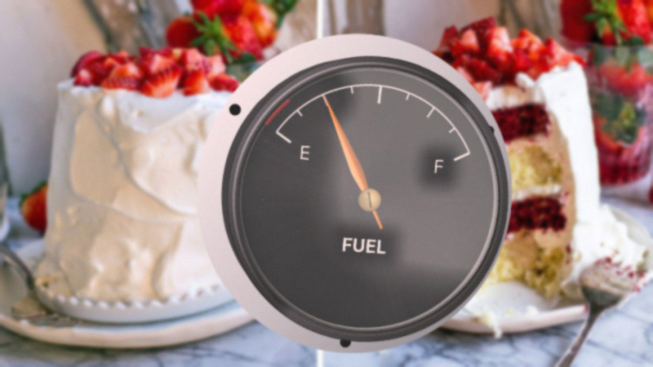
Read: {"value": 0.25}
